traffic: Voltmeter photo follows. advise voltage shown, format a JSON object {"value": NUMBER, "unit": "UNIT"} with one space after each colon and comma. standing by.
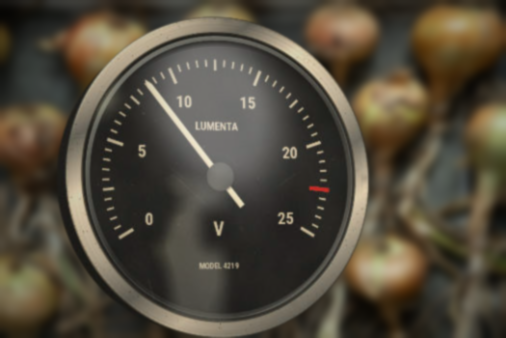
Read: {"value": 8.5, "unit": "V"}
